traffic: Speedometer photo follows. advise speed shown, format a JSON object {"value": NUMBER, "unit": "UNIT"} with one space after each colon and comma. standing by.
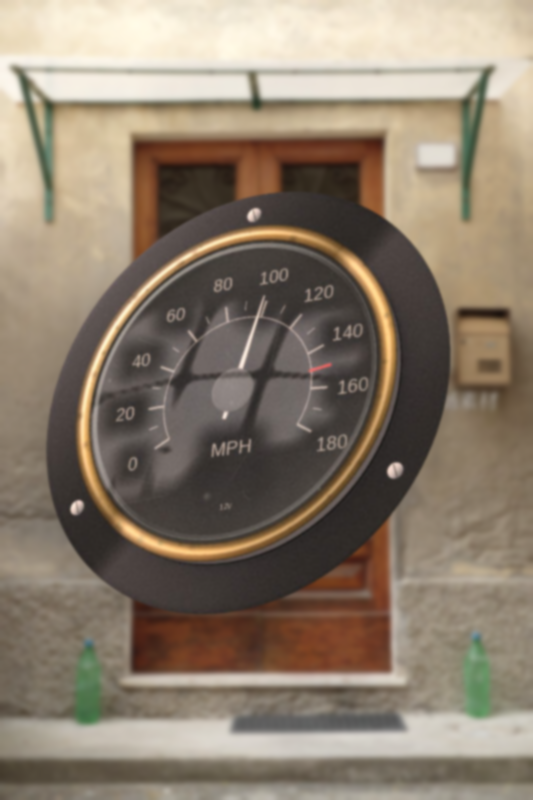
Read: {"value": 100, "unit": "mph"}
